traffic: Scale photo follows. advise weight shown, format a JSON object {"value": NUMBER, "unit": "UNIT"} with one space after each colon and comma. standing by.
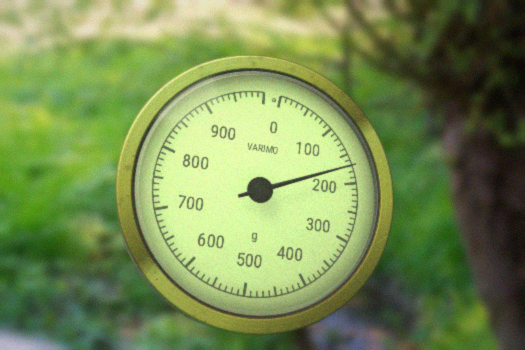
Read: {"value": 170, "unit": "g"}
